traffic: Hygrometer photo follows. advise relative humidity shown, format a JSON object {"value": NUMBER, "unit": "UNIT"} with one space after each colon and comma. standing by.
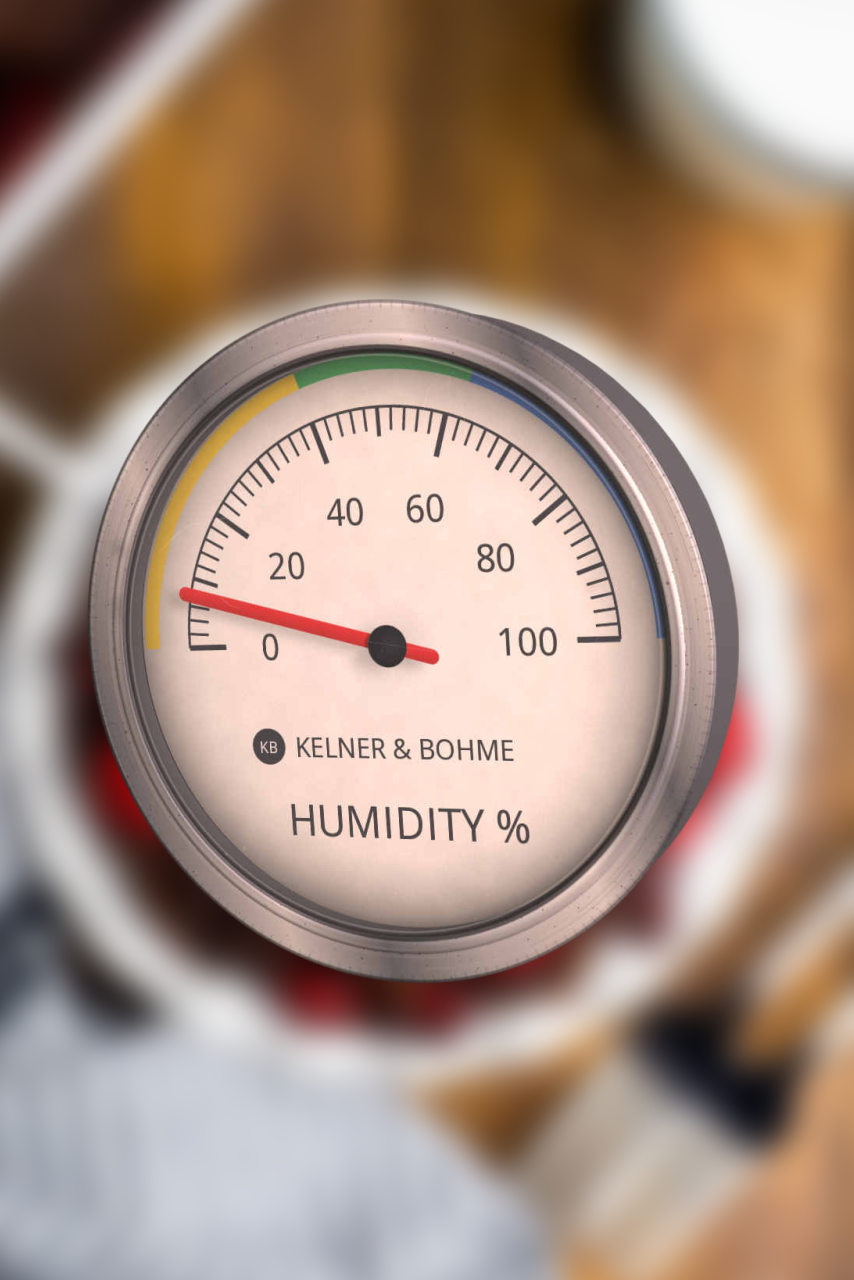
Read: {"value": 8, "unit": "%"}
